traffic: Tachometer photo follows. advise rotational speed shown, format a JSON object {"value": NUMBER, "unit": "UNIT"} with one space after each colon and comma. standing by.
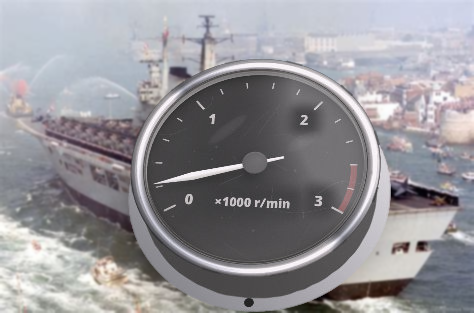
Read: {"value": 200, "unit": "rpm"}
